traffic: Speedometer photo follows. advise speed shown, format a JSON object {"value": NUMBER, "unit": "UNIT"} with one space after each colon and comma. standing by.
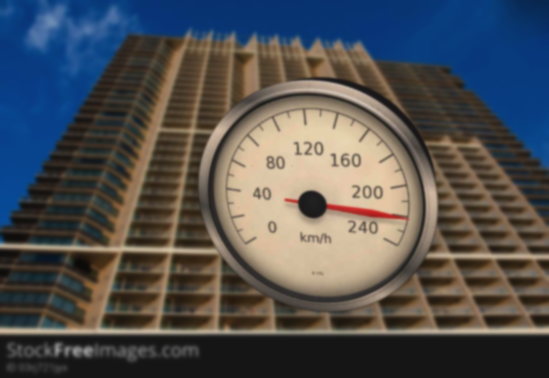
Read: {"value": 220, "unit": "km/h"}
